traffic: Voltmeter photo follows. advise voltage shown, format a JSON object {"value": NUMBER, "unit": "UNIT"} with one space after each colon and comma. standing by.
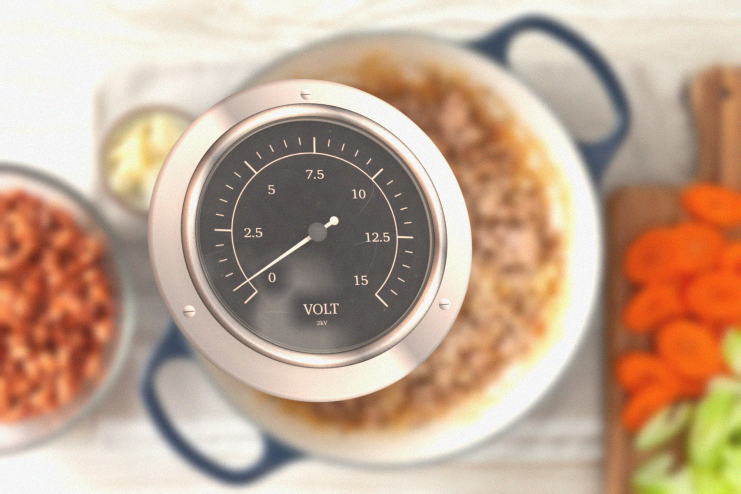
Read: {"value": 0.5, "unit": "V"}
